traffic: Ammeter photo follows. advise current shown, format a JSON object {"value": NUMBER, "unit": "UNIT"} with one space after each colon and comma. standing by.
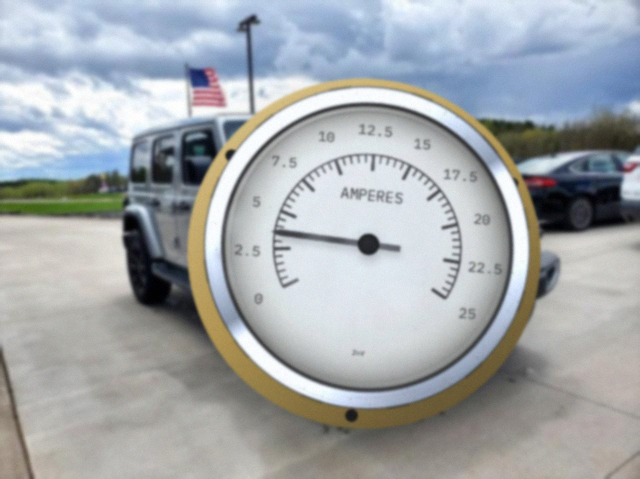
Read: {"value": 3.5, "unit": "A"}
